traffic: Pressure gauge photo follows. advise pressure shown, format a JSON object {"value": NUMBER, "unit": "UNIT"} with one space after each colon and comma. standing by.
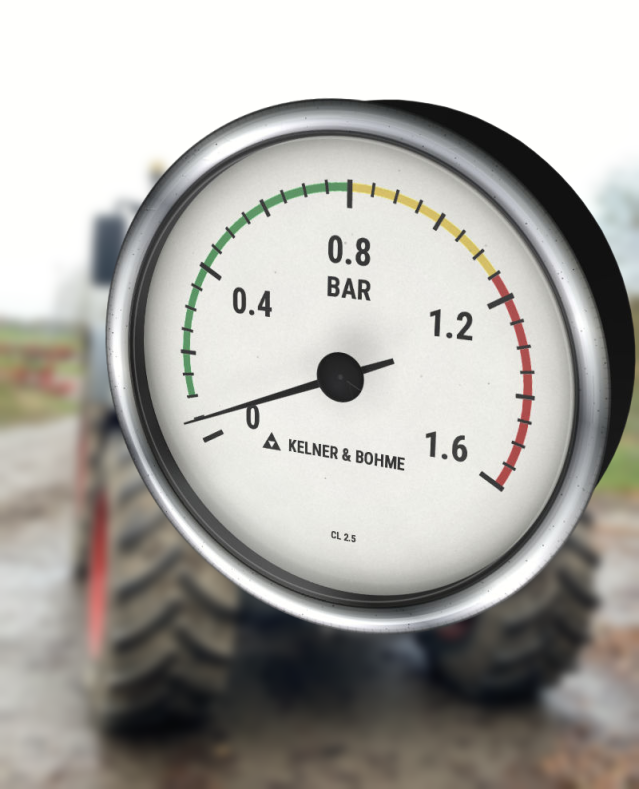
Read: {"value": 0.05, "unit": "bar"}
